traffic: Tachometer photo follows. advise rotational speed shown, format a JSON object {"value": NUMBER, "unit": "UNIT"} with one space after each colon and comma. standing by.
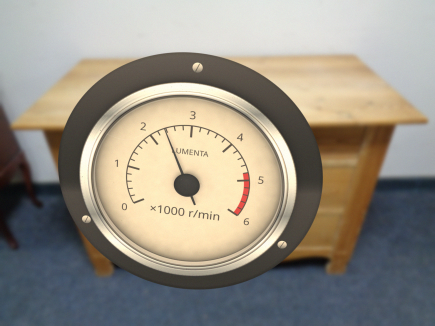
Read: {"value": 2400, "unit": "rpm"}
